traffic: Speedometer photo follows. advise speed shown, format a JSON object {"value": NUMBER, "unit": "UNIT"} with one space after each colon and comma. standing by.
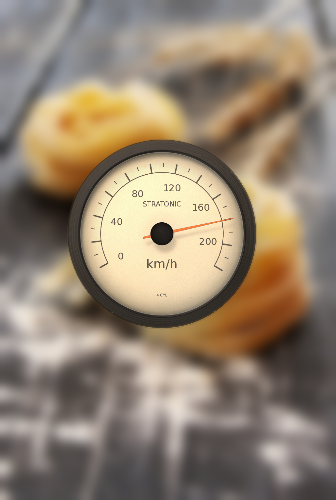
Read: {"value": 180, "unit": "km/h"}
